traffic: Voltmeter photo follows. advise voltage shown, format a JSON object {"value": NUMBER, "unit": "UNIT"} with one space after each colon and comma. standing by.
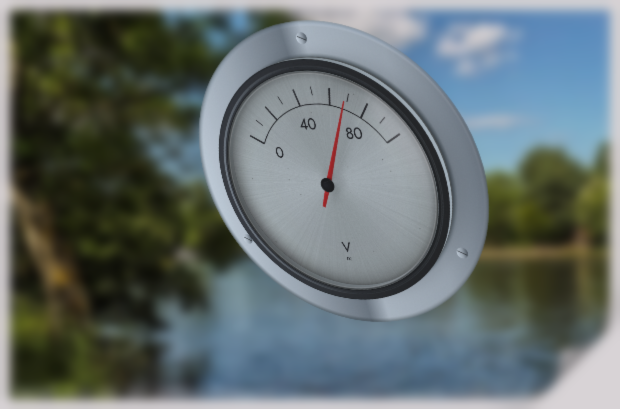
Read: {"value": 70, "unit": "V"}
